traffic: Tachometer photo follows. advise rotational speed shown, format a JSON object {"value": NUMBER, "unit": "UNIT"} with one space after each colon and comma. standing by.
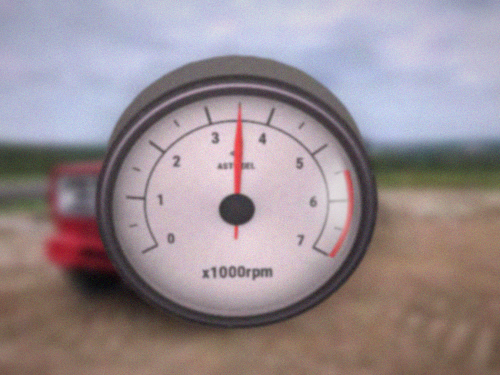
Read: {"value": 3500, "unit": "rpm"}
